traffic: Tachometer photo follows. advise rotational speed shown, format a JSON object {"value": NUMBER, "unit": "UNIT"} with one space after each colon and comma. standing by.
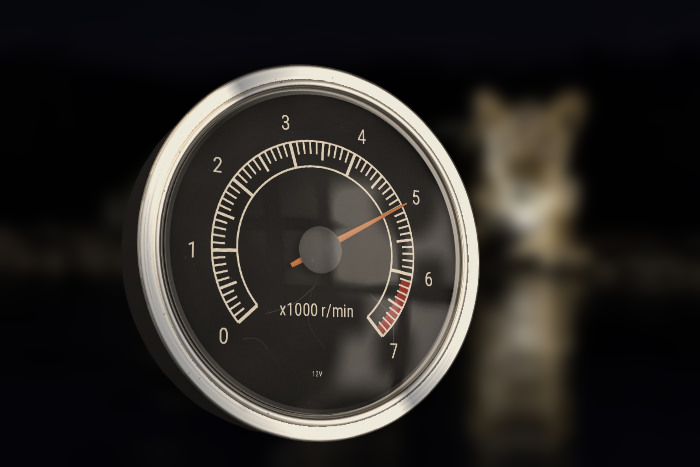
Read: {"value": 5000, "unit": "rpm"}
